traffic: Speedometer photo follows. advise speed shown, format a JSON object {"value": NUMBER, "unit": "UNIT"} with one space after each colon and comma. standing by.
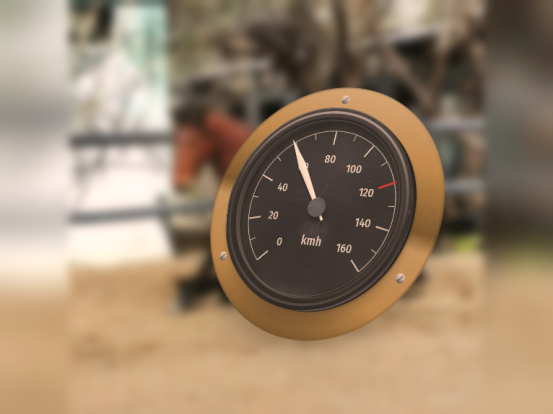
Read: {"value": 60, "unit": "km/h"}
